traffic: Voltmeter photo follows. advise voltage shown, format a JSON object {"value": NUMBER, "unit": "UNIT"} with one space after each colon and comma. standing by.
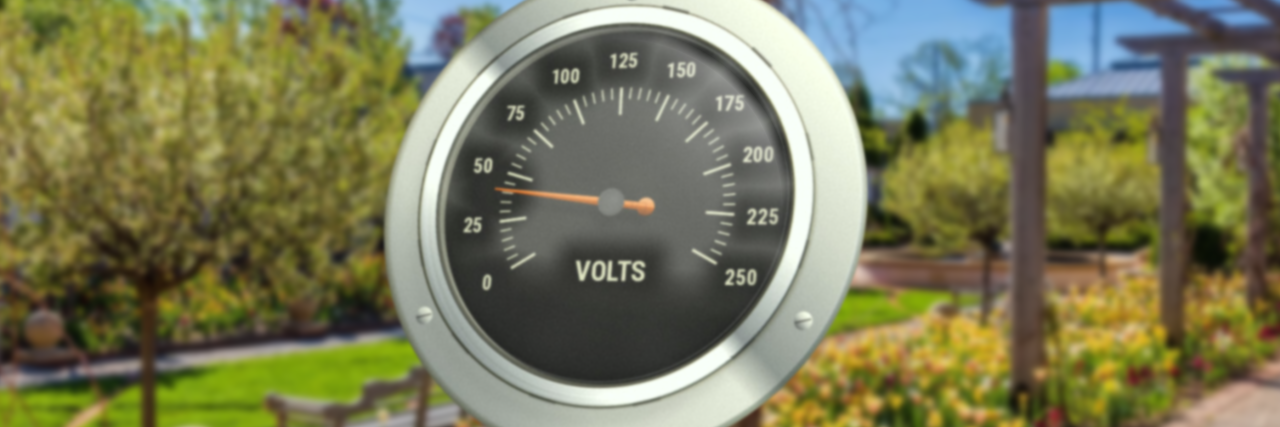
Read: {"value": 40, "unit": "V"}
